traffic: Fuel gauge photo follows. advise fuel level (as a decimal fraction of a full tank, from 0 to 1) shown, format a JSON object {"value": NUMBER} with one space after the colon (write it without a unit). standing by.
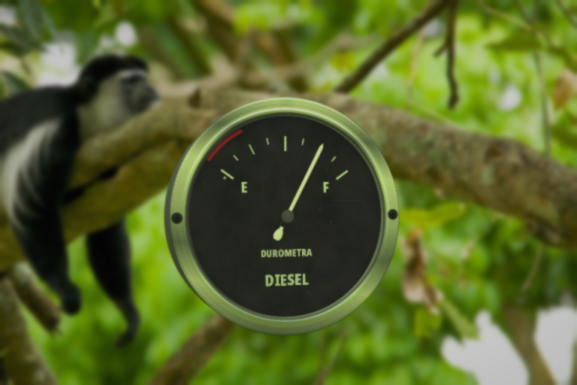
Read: {"value": 0.75}
